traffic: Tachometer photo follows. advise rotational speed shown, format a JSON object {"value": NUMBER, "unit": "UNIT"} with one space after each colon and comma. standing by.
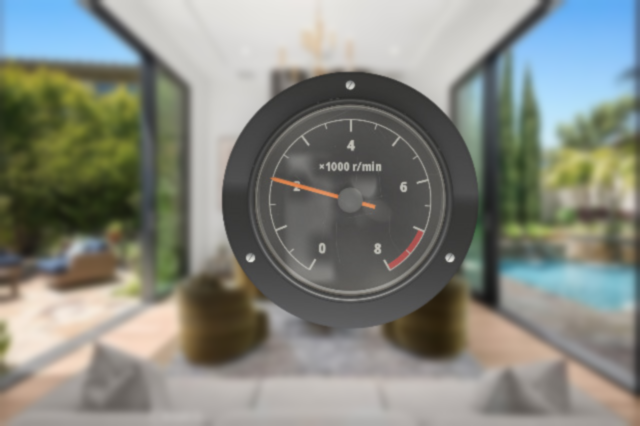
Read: {"value": 2000, "unit": "rpm"}
